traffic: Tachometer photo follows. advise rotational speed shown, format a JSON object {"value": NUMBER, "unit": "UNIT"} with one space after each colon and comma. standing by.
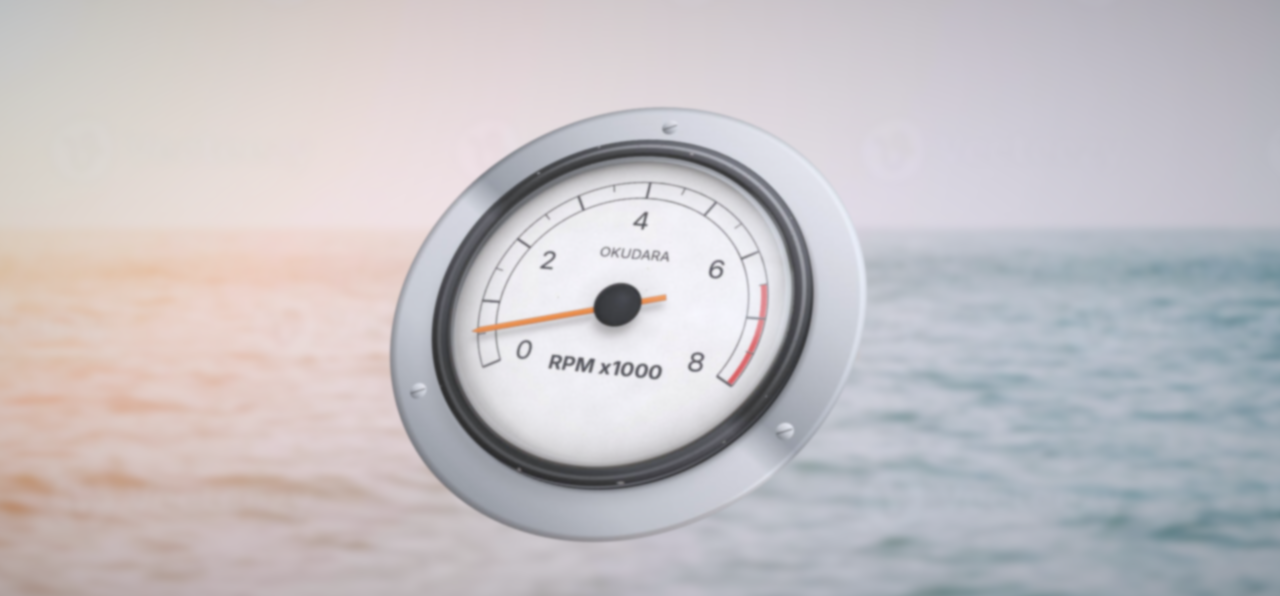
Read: {"value": 500, "unit": "rpm"}
